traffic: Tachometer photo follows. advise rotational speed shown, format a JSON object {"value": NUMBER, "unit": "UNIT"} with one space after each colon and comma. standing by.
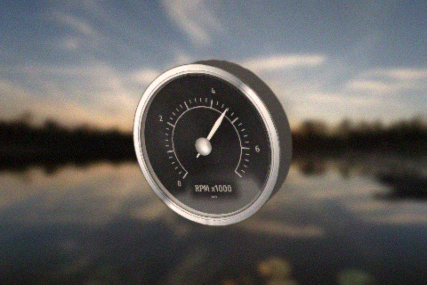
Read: {"value": 4600, "unit": "rpm"}
